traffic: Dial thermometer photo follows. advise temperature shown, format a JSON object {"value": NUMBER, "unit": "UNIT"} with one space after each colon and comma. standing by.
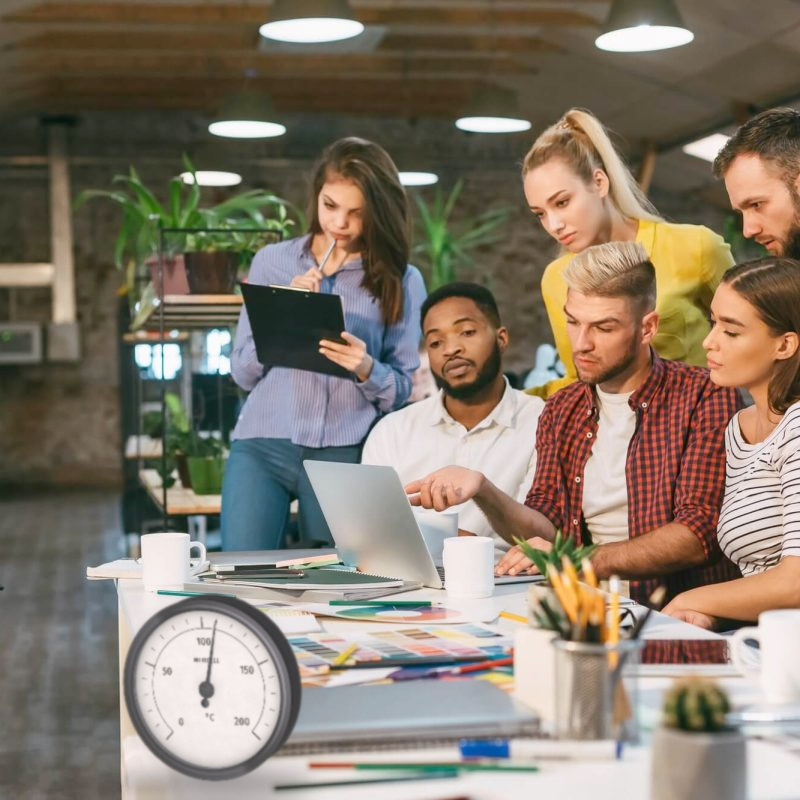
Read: {"value": 110, "unit": "°C"}
